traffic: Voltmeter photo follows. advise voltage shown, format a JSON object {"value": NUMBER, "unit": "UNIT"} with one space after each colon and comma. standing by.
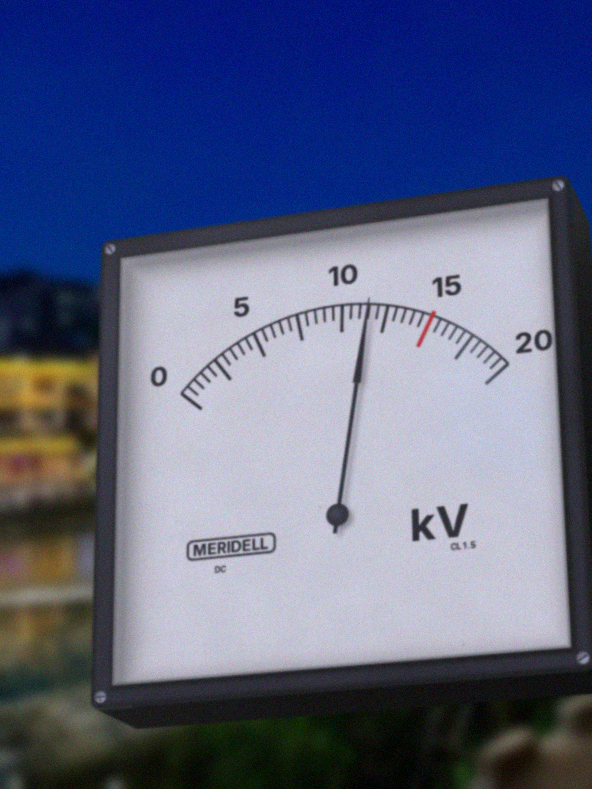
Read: {"value": 11.5, "unit": "kV"}
